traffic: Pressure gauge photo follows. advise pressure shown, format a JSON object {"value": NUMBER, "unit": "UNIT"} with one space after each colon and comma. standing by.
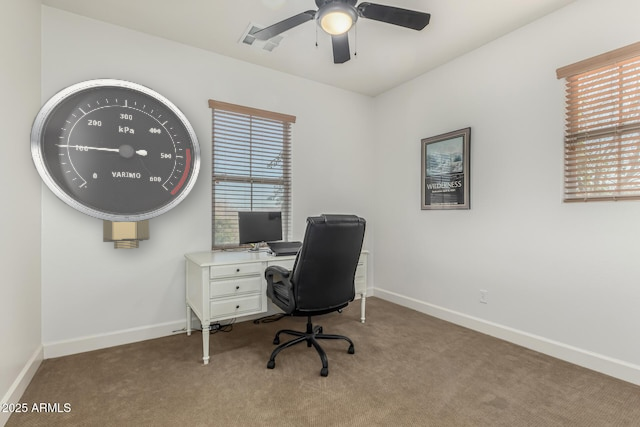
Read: {"value": 100, "unit": "kPa"}
